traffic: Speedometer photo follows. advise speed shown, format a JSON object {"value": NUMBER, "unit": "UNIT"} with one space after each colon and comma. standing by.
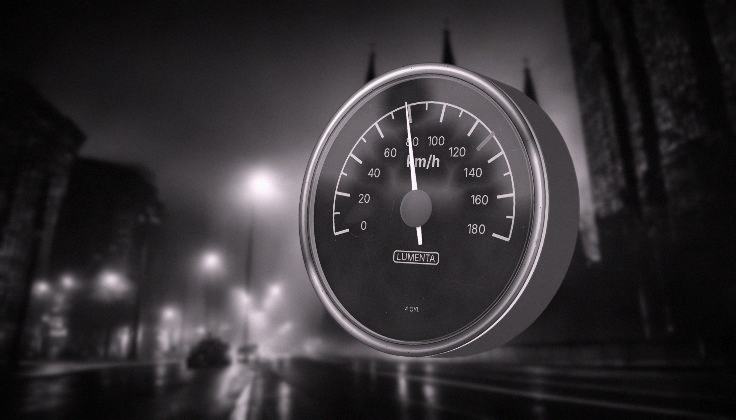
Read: {"value": 80, "unit": "km/h"}
